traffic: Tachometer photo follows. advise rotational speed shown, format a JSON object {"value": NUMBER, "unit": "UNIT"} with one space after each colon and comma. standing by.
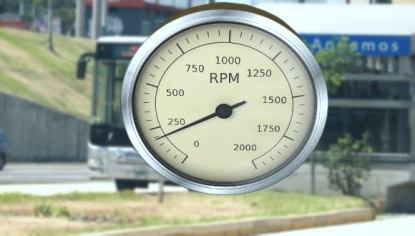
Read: {"value": 200, "unit": "rpm"}
